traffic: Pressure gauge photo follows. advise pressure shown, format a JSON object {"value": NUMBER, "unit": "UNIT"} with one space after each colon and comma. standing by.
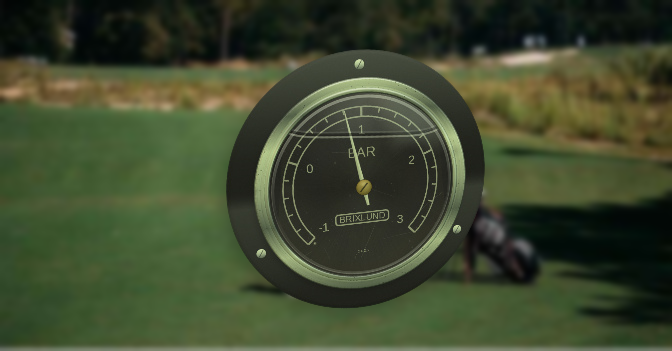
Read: {"value": 0.8, "unit": "bar"}
